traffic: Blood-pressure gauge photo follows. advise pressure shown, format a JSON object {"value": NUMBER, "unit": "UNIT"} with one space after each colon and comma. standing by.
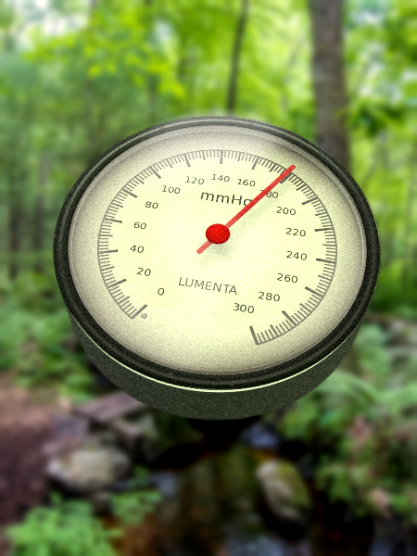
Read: {"value": 180, "unit": "mmHg"}
